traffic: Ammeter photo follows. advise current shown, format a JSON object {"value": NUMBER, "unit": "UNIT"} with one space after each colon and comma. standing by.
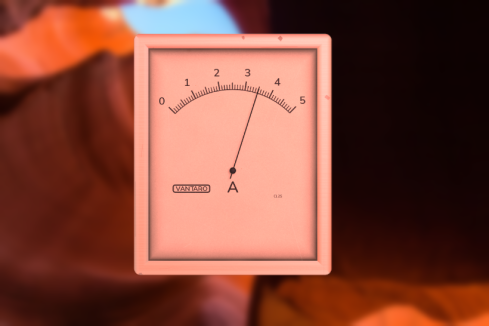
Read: {"value": 3.5, "unit": "A"}
